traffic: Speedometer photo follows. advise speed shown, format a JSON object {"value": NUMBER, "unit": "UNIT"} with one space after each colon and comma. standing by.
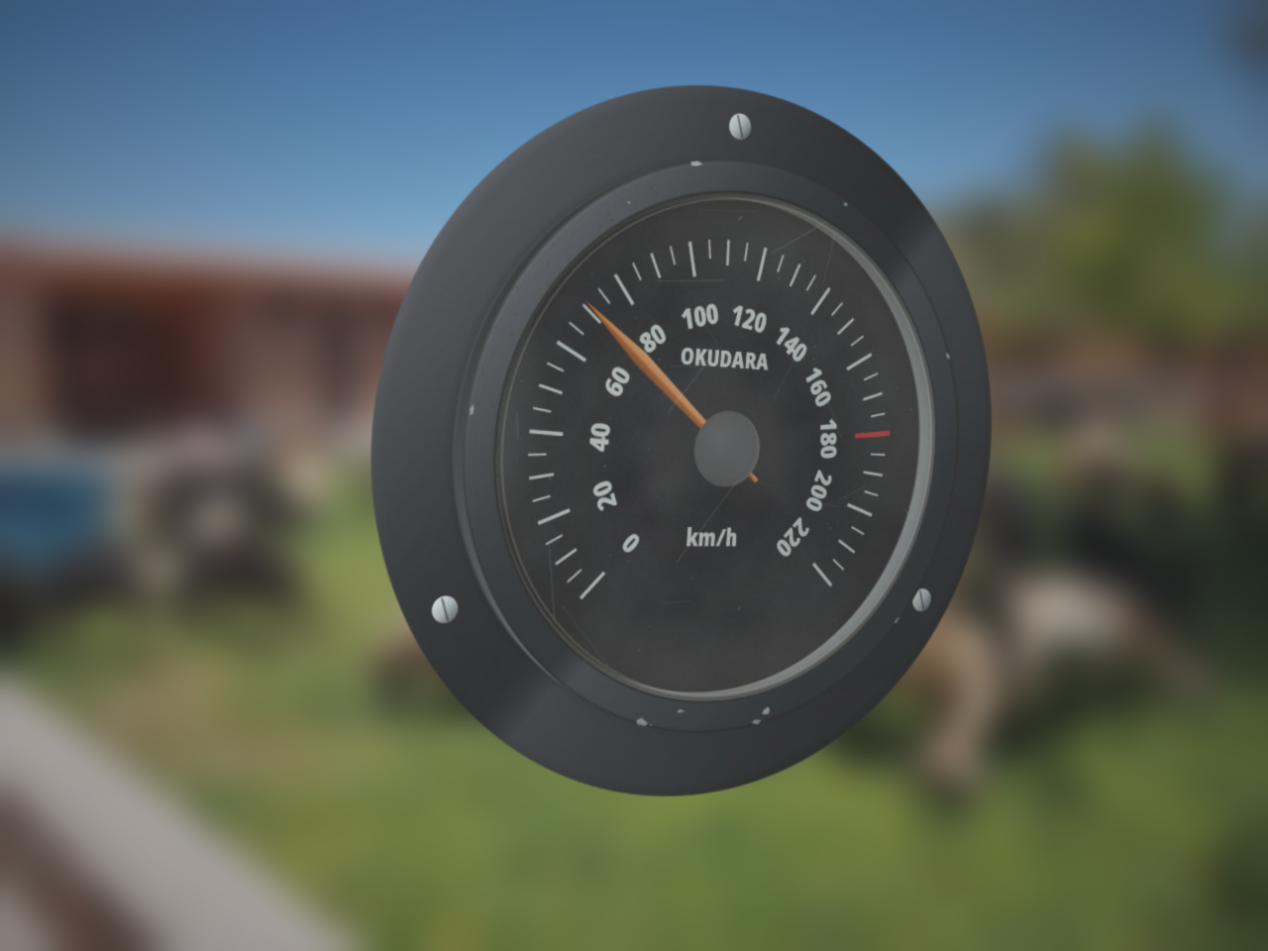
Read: {"value": 70, "unit": "km/h"}
